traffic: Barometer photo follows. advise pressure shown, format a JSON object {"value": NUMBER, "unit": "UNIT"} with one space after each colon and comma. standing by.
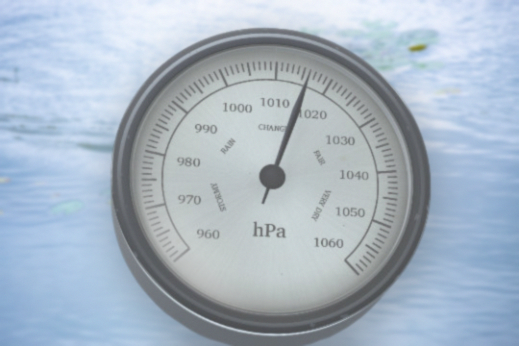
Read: {"value": 1016, "unit": "hPa"}
